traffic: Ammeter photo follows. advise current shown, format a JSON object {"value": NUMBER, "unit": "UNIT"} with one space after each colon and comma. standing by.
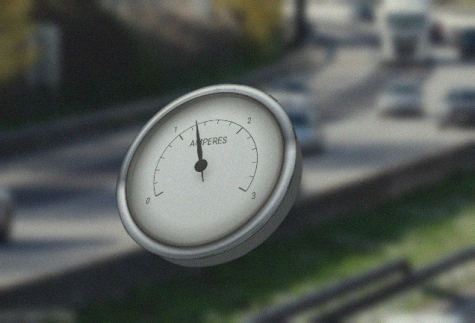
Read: {"value": 1.3, "unit": "A"}
